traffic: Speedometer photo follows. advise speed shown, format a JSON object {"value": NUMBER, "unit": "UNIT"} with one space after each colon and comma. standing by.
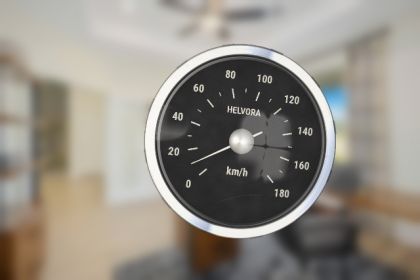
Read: {"value": 10, "unit": "km/h"}
